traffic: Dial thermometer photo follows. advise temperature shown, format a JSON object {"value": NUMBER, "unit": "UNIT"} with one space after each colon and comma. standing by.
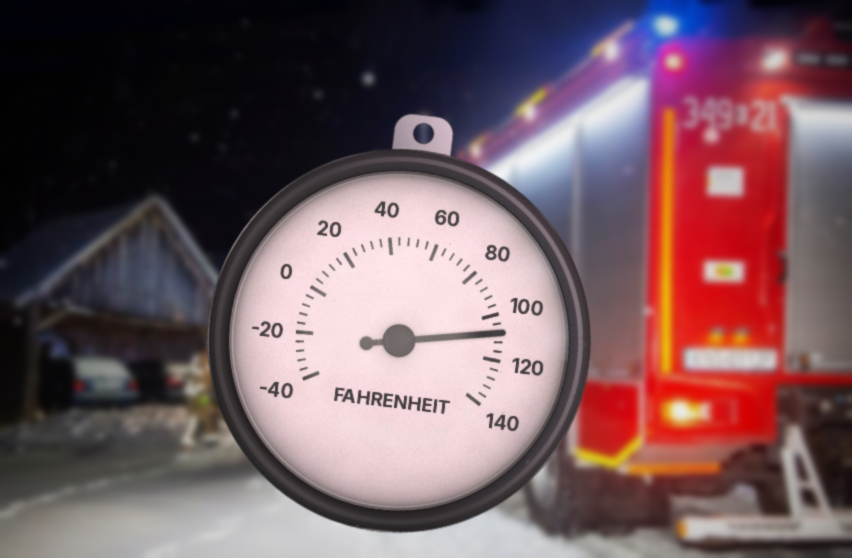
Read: {"value": 108, "unit": "°F"}
